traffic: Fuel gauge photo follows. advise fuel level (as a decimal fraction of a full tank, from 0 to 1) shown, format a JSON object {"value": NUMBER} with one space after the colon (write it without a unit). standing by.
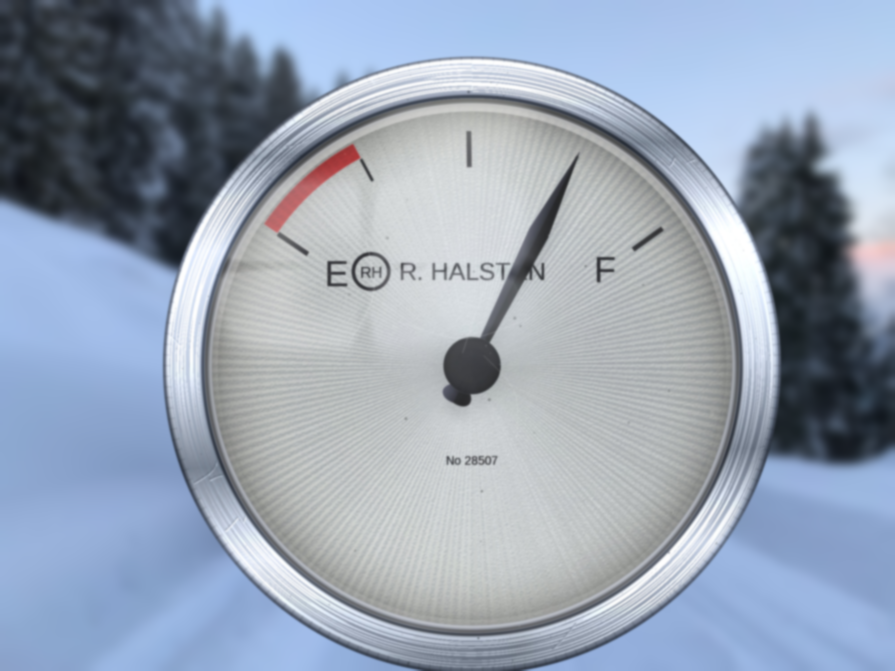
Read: {"value": 0.75}
